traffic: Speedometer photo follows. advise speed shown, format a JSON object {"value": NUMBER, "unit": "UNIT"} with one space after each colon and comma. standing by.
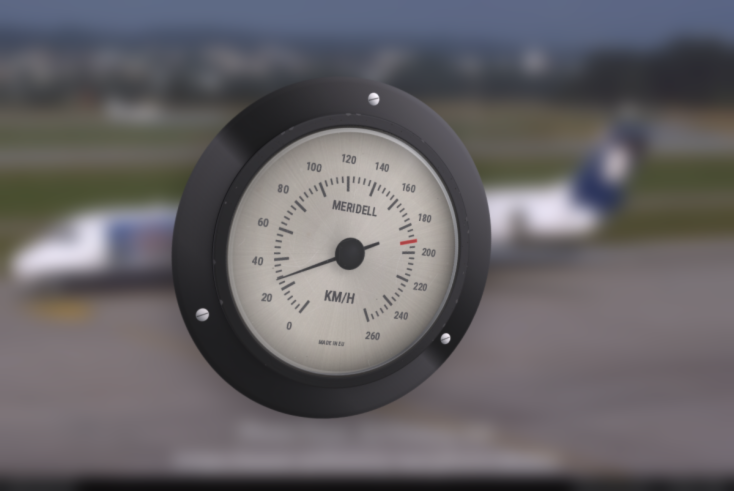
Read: {"value": 28, "unit": "km/h"}
